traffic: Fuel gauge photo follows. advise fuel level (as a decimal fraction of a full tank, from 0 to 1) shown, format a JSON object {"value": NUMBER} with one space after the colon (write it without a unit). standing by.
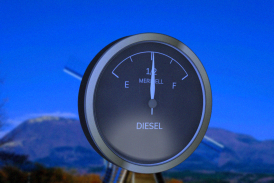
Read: {"value": 0.5}
